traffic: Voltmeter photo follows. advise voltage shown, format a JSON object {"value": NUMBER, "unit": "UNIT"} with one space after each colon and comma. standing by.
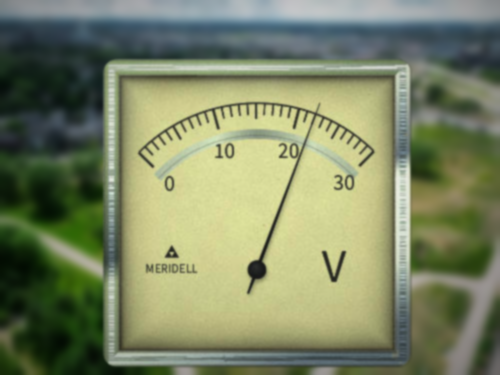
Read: {"value": 22, "unit": "V"}
